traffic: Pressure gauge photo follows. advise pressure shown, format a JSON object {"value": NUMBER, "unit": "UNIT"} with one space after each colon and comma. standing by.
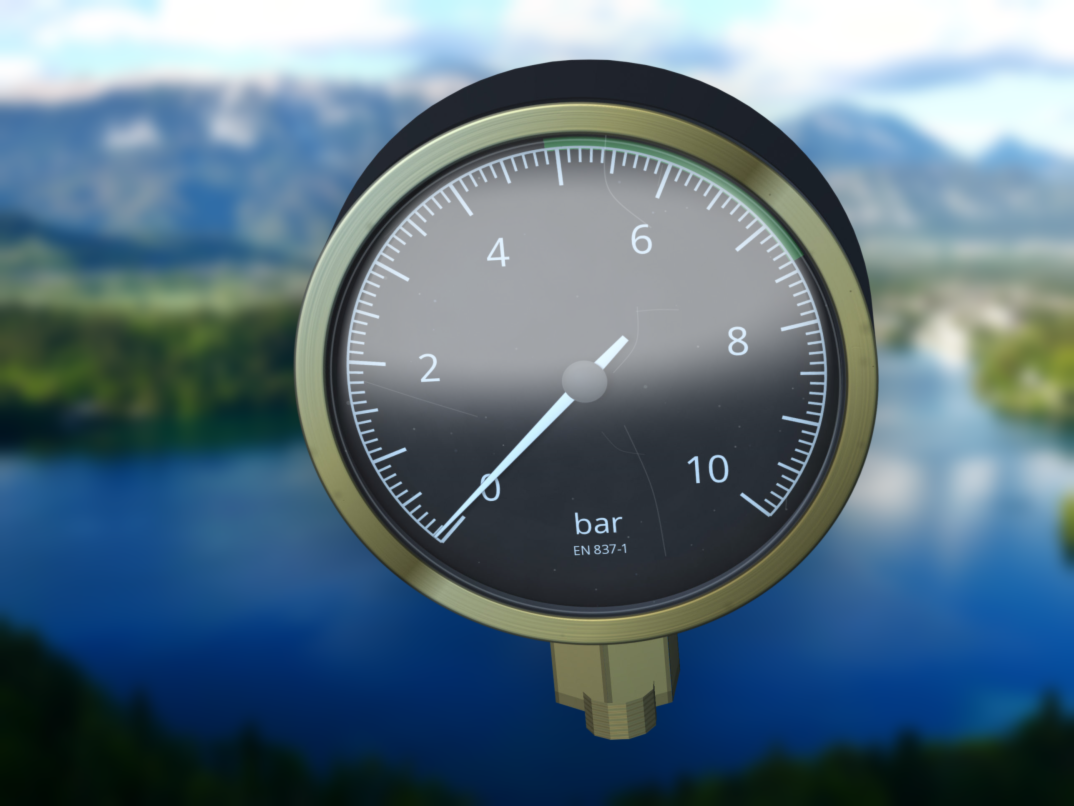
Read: {"value": 0.1, "unit": "bar"}
